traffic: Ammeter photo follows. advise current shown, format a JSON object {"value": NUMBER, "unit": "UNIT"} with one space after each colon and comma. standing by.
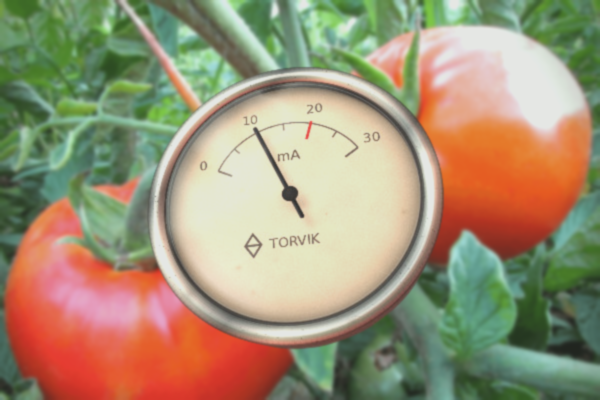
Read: {"value": 10, "unit": "mA"}
